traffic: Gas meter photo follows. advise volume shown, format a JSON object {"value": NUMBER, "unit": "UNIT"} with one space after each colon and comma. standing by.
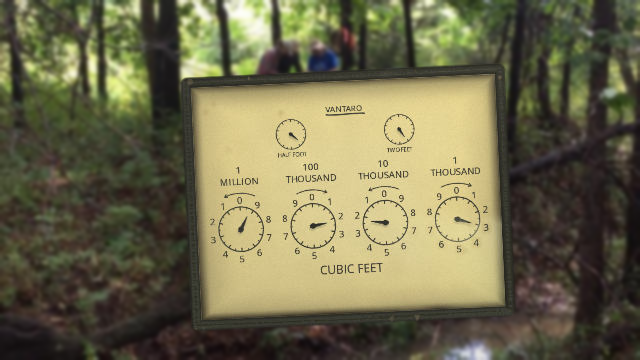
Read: {"value": 922300, "unit": "ft³"}
